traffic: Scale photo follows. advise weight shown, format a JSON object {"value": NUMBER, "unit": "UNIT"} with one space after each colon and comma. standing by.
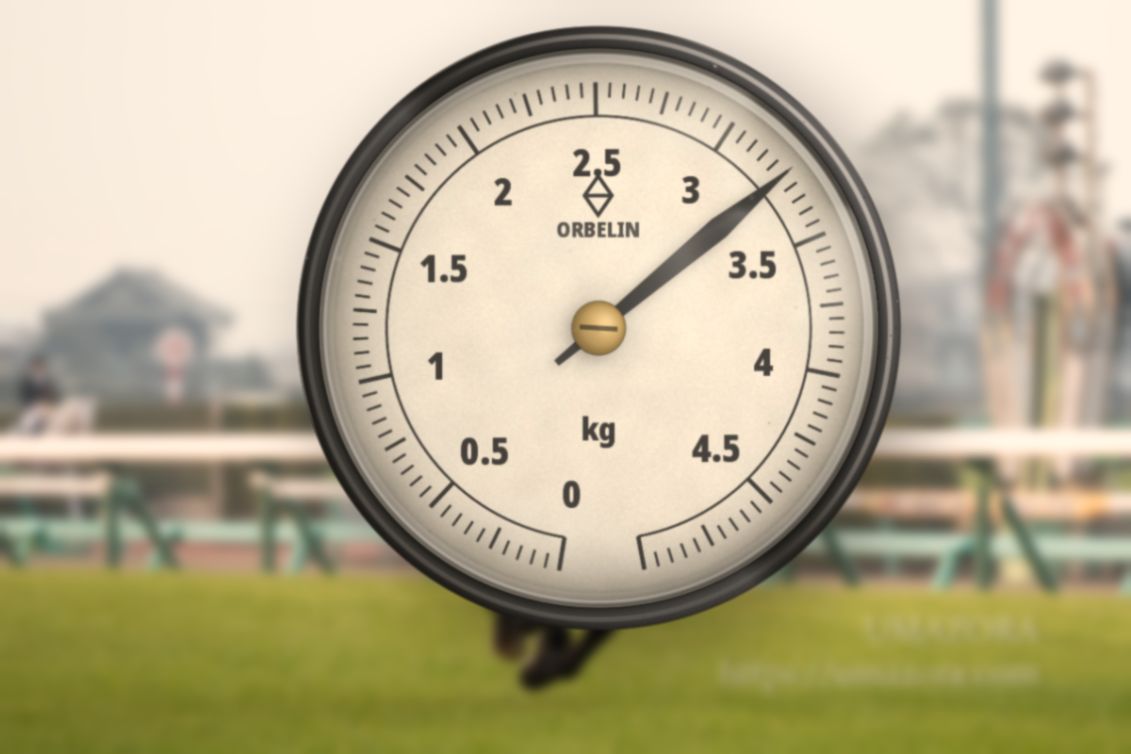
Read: {"value": 3.25, "unit": "kg"}
